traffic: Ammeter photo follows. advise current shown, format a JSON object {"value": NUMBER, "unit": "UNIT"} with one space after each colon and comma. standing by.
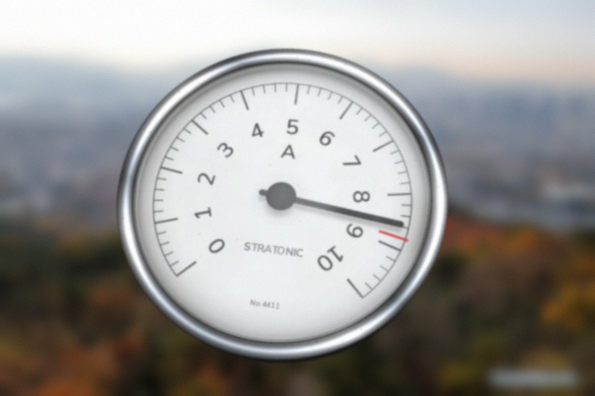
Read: {"value": 8.6, "unit": "A"}
